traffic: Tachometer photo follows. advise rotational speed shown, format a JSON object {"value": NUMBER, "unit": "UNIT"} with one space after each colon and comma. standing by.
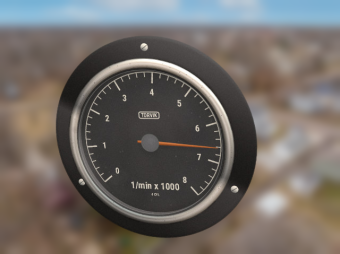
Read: {"value": 6600, "unit": "rpm"}
